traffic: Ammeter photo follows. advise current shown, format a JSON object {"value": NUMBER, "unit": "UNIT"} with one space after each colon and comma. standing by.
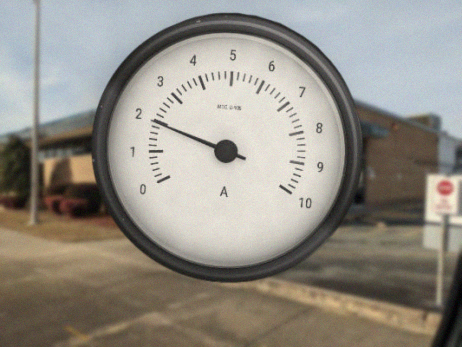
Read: {"value": 2, "unit": "A"}
